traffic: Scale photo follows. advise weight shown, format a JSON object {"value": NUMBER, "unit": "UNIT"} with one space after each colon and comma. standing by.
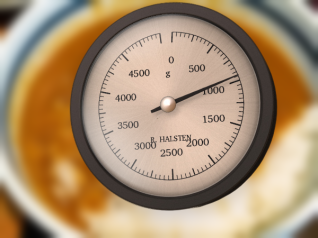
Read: {"value": 950, "unit": "g"}
